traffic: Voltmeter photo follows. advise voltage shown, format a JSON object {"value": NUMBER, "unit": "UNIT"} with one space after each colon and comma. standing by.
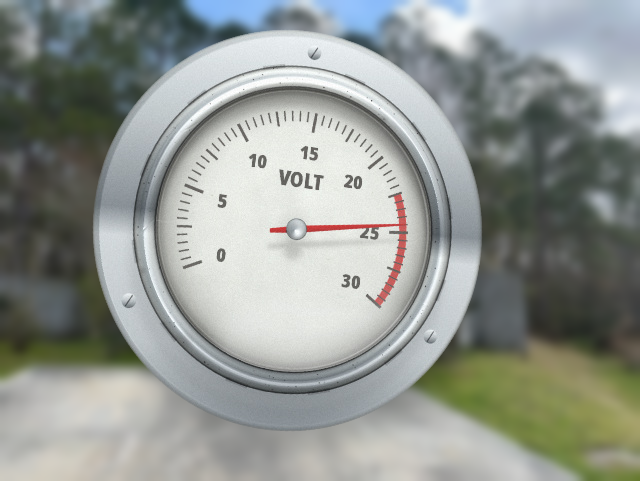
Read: {"value": 24.5, "unit": "V"}
